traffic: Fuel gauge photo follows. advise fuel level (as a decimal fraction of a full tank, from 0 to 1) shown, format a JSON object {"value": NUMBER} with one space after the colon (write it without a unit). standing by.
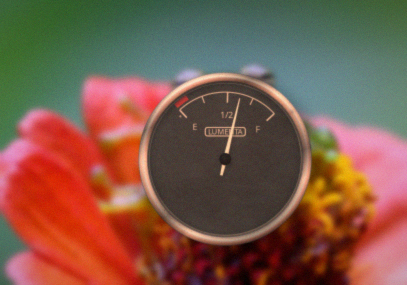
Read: {"value": 0.625}
